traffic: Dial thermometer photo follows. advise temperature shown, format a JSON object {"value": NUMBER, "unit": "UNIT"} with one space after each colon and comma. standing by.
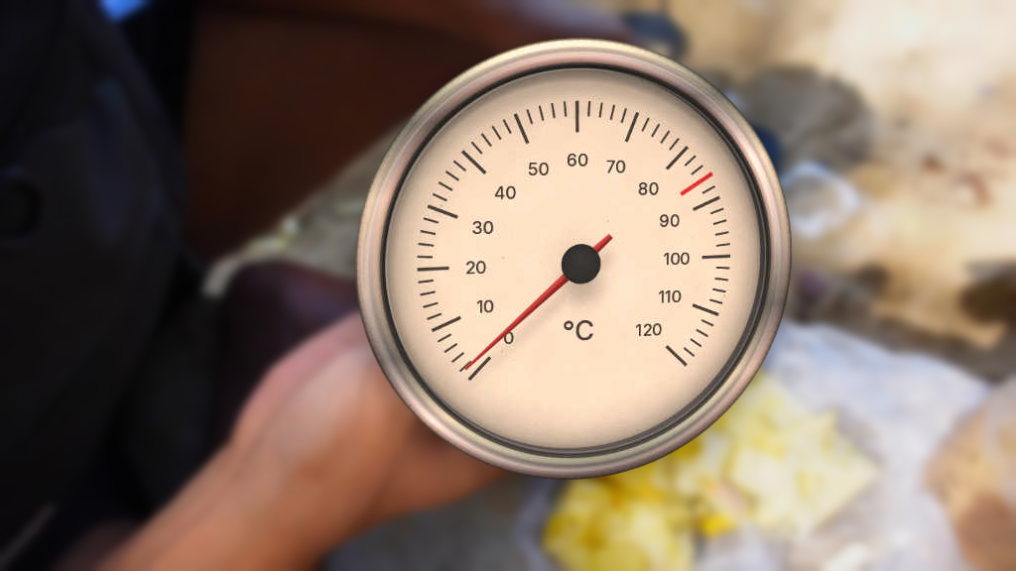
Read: {"value": 2, "unit": "°C"}
